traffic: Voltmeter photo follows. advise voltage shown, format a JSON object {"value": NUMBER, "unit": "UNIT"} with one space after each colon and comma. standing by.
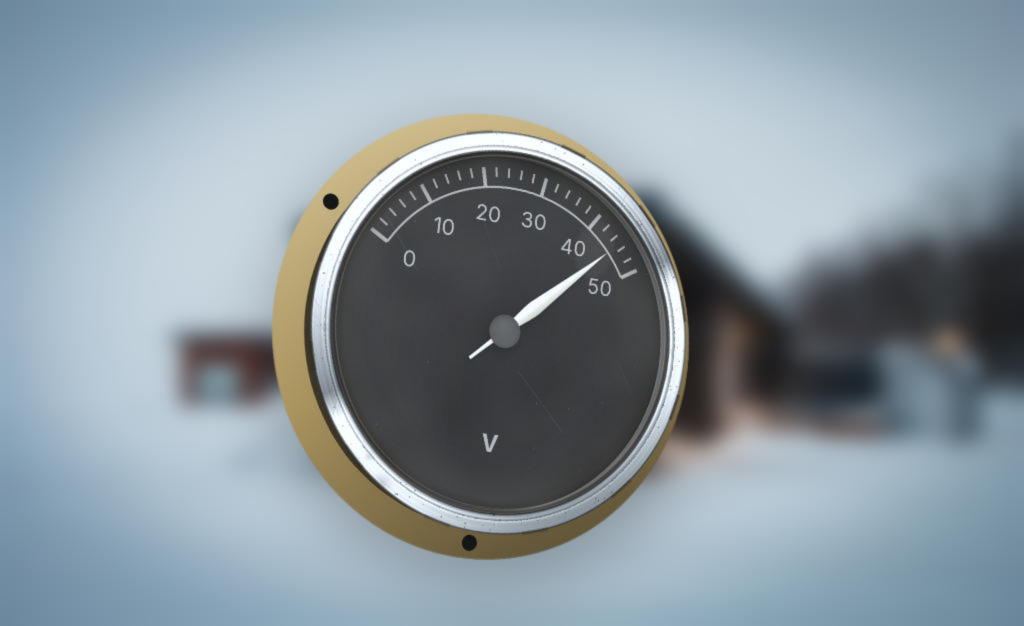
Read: {"value": 45, "unit": "V"}
